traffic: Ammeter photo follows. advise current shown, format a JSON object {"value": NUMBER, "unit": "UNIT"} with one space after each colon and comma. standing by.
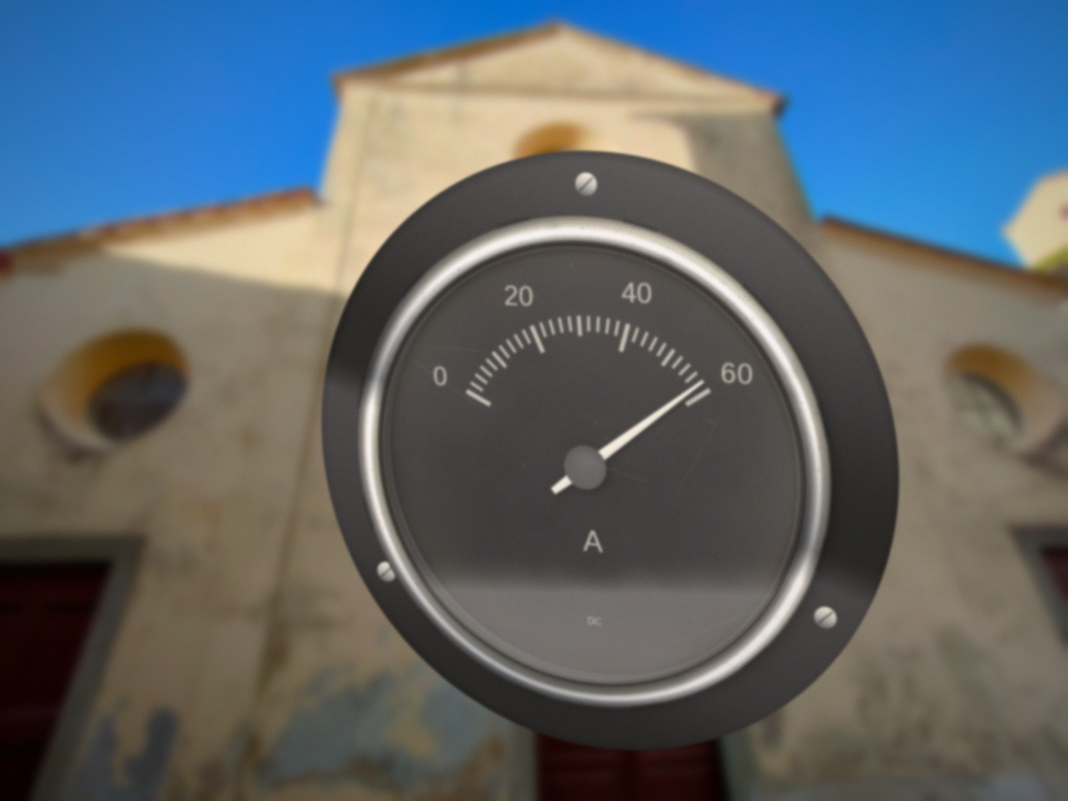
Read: {"value": 58, "unit": "A"}
